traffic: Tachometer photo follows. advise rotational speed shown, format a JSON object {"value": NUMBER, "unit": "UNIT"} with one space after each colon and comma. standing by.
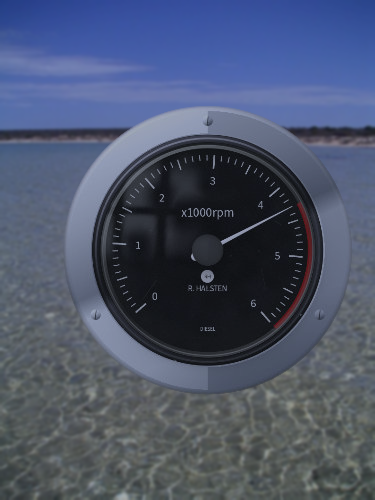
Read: {"value": 4300, "unit": "rpm"}
